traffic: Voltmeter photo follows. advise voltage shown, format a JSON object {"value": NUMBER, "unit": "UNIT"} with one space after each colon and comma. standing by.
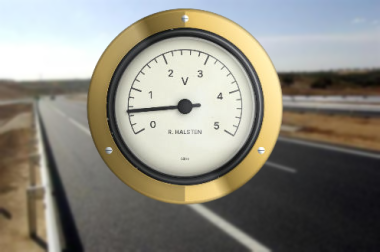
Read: {"value": 0.5, "unit": "V"}
